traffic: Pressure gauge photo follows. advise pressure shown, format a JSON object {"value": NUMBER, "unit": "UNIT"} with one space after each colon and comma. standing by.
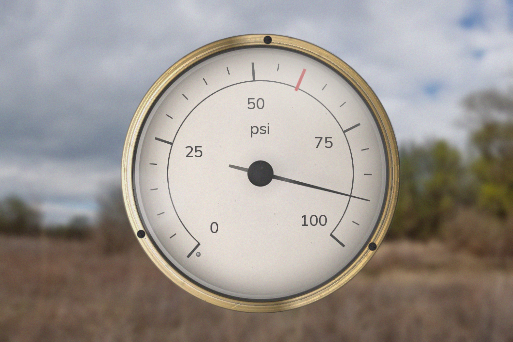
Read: {"value": 90, "unit": "psi"}
